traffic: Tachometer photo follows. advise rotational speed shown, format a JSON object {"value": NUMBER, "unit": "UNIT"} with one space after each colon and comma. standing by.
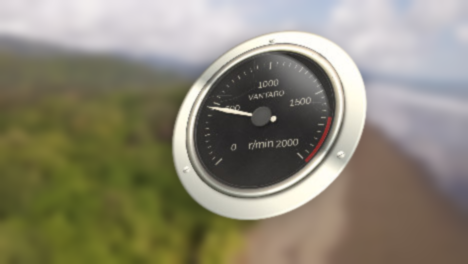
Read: {"value": 450, "unit": "rpm"}
